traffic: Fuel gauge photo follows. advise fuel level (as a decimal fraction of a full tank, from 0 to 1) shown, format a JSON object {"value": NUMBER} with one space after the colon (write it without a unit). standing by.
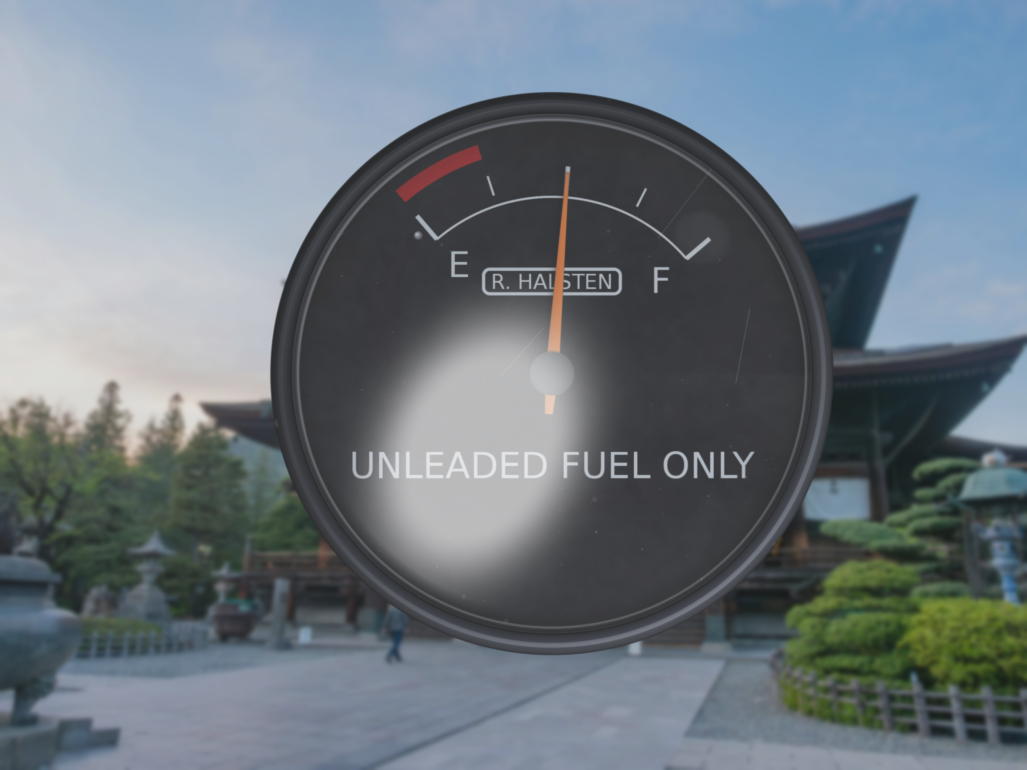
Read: {"value": 0.5}
